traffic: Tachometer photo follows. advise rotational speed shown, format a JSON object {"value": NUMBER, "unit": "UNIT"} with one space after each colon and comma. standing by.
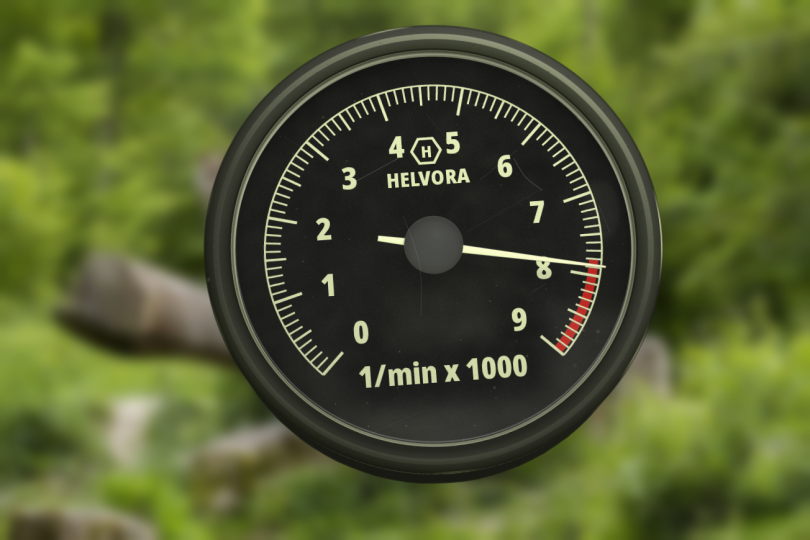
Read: {"value": 7900, "unit": "rpm"}
